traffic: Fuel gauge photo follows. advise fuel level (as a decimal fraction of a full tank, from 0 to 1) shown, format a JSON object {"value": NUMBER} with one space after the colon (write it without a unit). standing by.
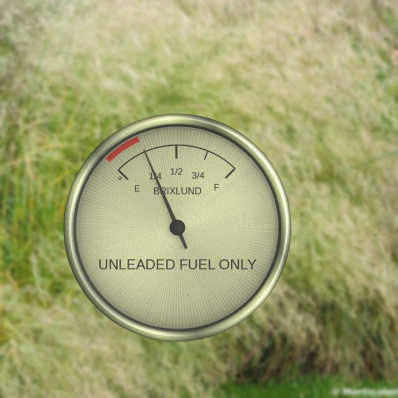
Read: {"value": 0.25}
